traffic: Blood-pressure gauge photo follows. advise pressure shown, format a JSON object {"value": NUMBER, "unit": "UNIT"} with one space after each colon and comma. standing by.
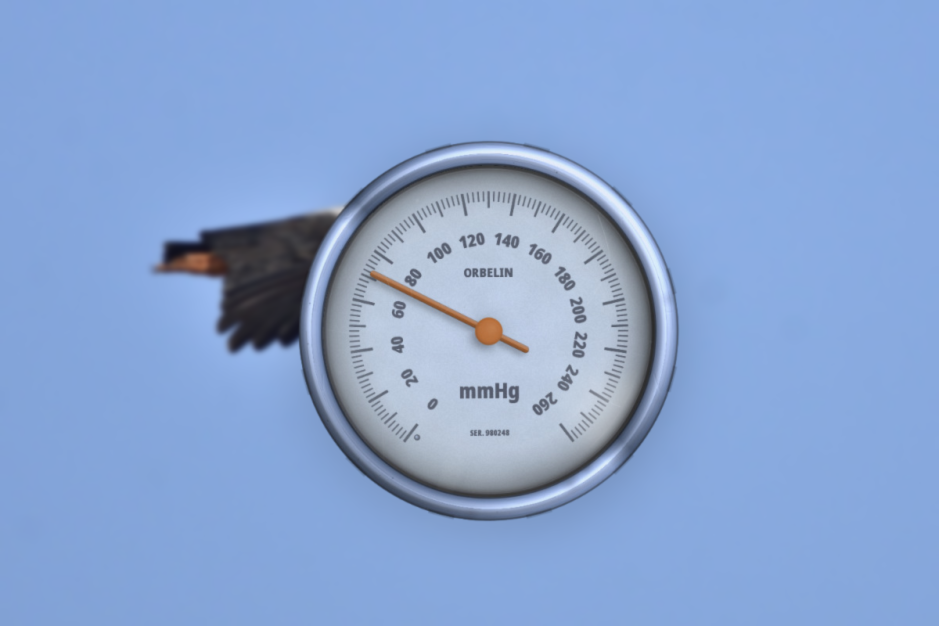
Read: {"value": 72, "unit": "mmHg"}
